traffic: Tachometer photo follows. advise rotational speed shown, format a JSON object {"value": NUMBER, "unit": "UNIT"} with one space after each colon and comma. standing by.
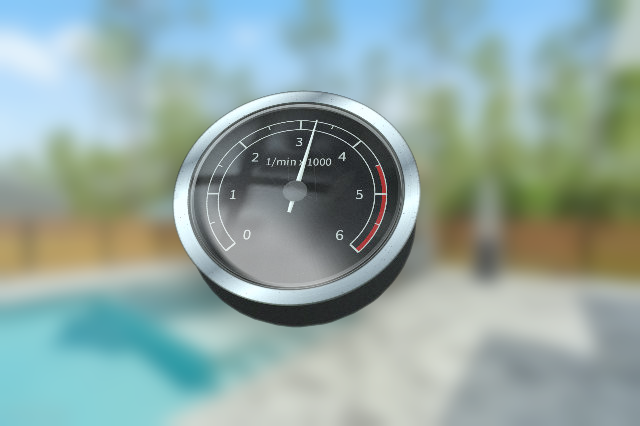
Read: {"value": 3250, "unit": "rpm"}
